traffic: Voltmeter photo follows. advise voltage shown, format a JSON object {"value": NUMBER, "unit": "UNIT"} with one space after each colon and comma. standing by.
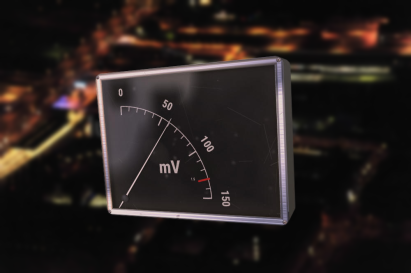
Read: {"value": 60, "unit": "mV"}
